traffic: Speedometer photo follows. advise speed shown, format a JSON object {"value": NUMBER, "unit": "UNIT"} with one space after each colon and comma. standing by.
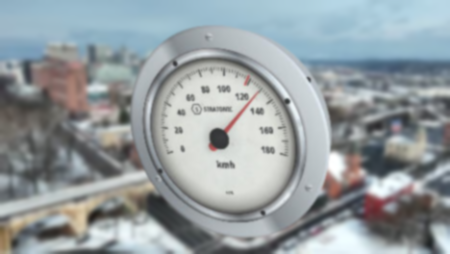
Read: {"value": 130, "unit": "km/h"}
